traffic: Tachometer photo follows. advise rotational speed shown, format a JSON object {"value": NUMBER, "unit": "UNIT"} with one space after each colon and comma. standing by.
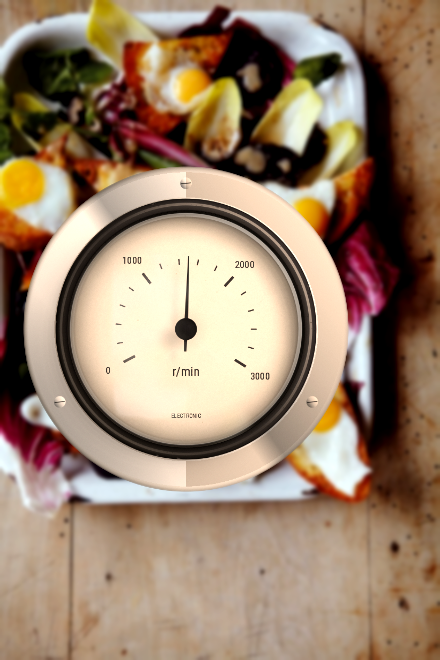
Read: {"value": 1500, "unit": "rpm"}
